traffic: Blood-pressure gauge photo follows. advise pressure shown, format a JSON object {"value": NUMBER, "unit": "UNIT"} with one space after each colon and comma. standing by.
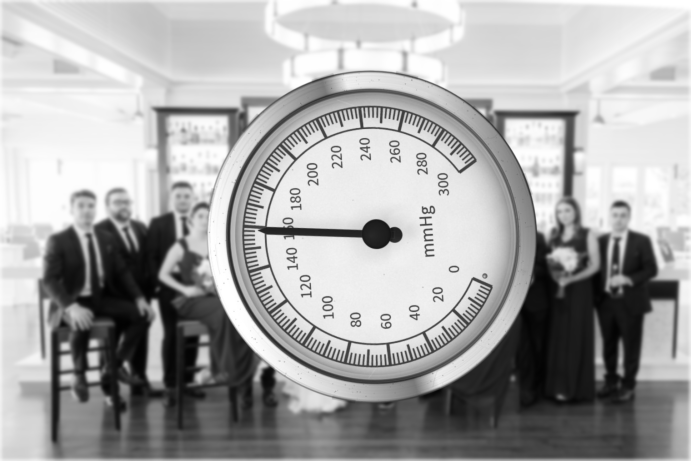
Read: {"value": 158, "unit": "mmHg"}
